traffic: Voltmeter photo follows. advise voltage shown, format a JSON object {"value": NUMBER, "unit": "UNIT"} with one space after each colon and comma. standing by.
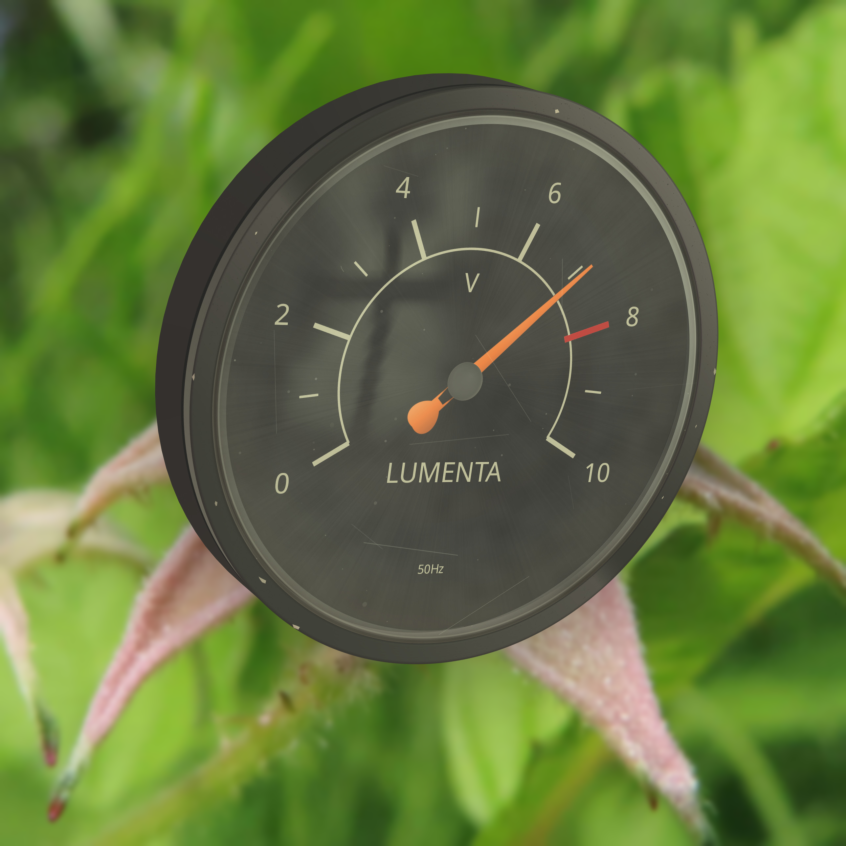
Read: {"value": 7, "unit": "V"}
